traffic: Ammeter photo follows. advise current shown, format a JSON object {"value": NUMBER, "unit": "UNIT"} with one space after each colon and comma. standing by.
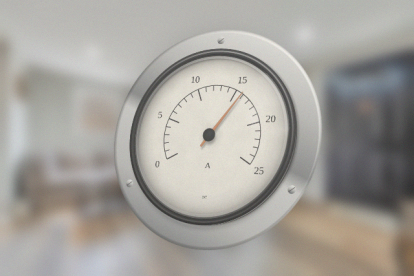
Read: {"value": 16, "unit": "A"}
